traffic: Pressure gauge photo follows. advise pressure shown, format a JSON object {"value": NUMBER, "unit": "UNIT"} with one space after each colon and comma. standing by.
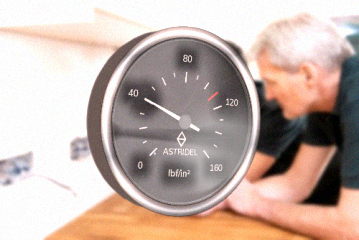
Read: {"value": 40, "unit": "psi"}
